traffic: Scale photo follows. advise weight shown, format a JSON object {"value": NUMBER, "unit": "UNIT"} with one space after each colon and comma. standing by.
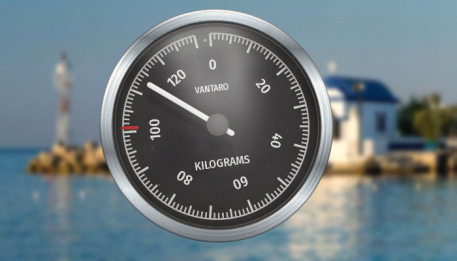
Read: {"value": 113, "unit": "kg"}
